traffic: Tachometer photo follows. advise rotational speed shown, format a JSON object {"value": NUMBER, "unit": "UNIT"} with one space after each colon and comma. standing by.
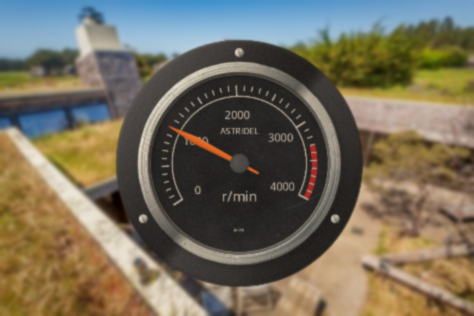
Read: {"value": 1000, "unit": "rpm"}
